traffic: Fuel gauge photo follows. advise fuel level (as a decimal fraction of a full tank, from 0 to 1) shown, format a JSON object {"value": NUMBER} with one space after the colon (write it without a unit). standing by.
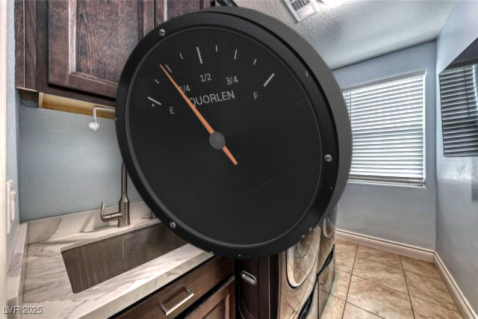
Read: {"value": 0.25}
